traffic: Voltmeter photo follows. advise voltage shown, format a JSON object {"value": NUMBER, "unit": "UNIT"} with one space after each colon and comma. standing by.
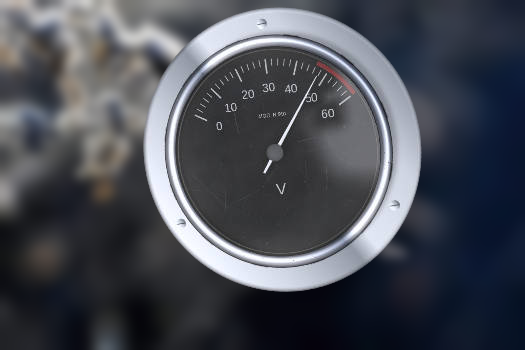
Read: {"value": 48, "unit": "V"}
